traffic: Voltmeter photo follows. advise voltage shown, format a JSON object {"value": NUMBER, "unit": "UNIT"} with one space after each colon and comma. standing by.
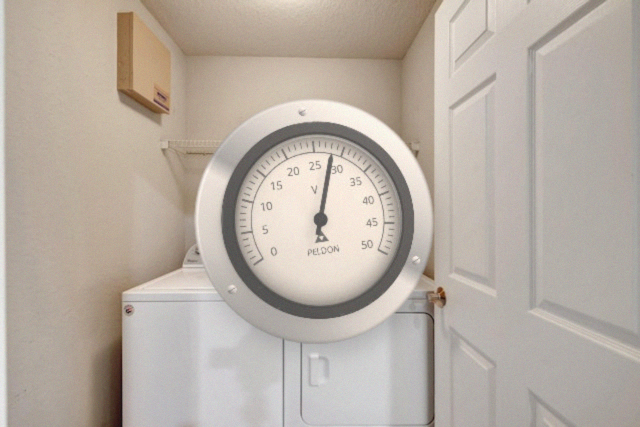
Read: {"value": 28, "unit": "V"}
